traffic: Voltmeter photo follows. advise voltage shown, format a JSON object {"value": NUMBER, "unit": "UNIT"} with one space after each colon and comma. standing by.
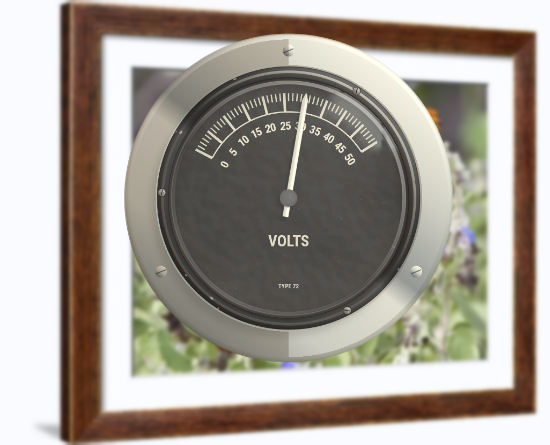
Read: {"value": 30, "unit": "V"}
